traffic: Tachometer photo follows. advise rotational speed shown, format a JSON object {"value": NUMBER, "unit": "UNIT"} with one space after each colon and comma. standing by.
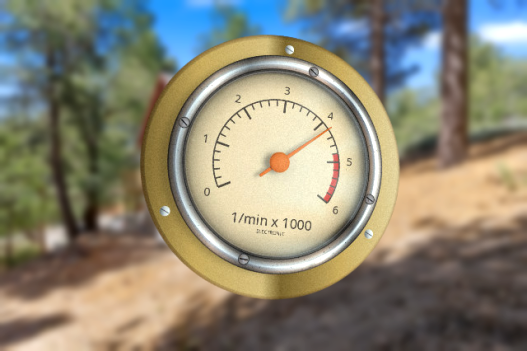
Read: {"value": 4200, "unit": "rpm"}
